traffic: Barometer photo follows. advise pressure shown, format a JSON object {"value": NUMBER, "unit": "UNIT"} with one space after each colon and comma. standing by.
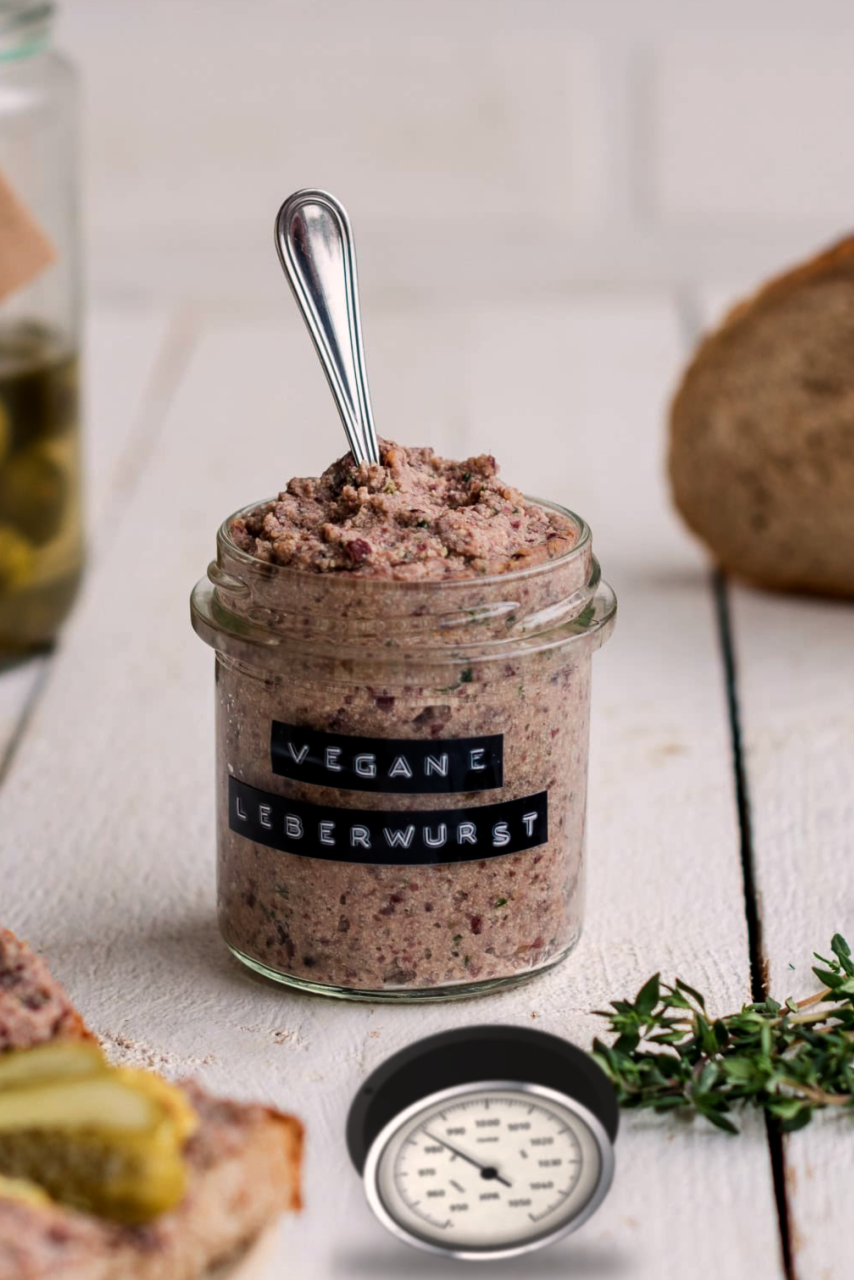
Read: {"value": 985, "unit": "hPa"}
